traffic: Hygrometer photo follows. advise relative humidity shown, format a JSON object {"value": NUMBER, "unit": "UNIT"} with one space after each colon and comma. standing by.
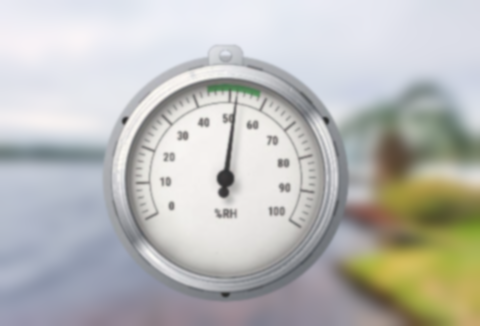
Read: {"value": 52, "unit": "%"}
